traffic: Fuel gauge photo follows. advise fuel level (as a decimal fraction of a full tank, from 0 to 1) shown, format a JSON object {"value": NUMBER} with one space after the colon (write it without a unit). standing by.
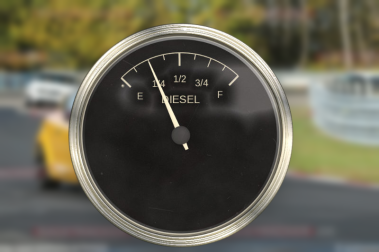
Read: {"value": 0.25}
